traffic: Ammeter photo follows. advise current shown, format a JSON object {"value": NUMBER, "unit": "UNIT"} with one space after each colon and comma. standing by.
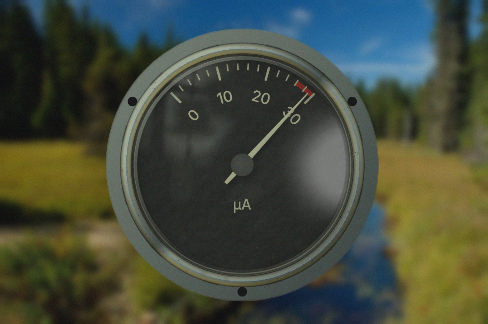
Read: {"value": 29, "unit": "µA"}
